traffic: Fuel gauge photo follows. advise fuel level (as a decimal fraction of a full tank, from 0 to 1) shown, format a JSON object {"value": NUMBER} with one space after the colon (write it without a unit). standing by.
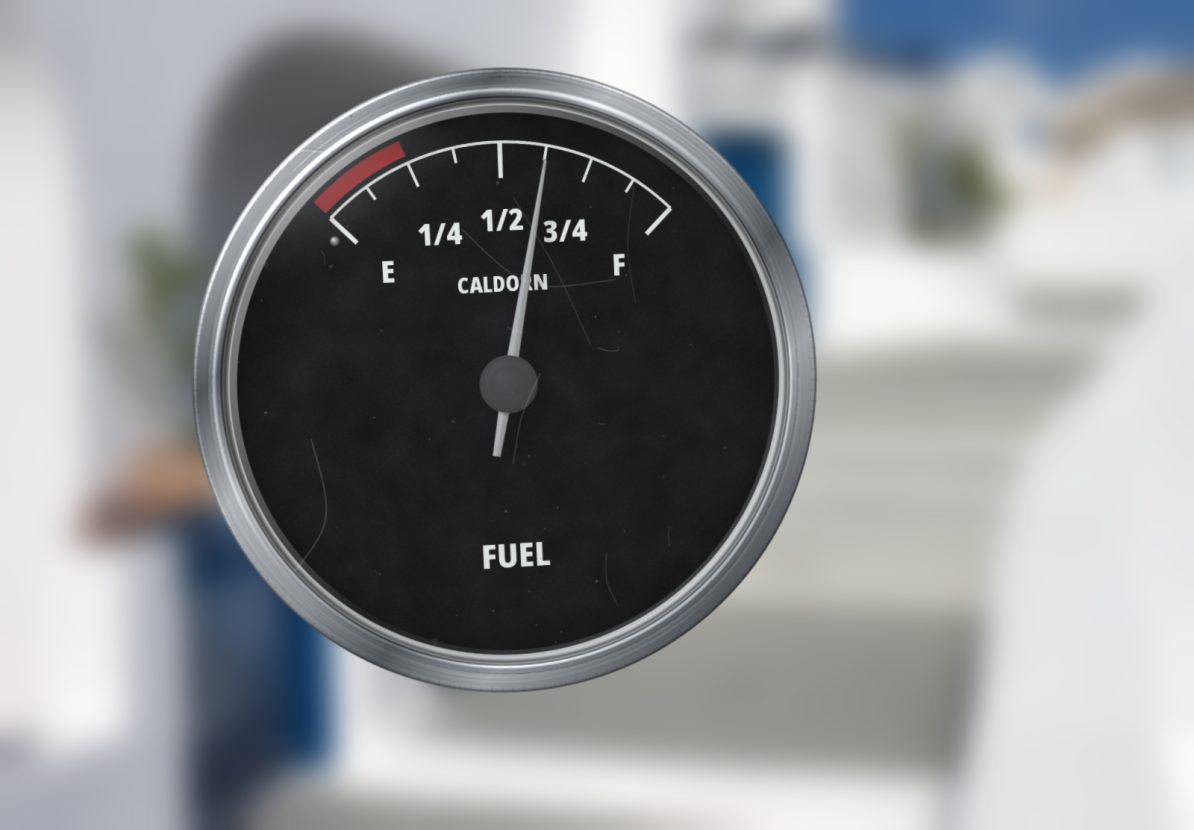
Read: {"value": 0.625}
